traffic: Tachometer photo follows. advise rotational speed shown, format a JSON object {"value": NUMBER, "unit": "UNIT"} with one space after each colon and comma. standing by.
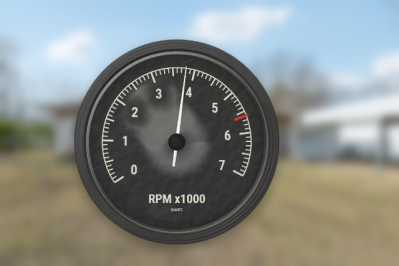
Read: {"value": 3800, "unit": "rpm"}
